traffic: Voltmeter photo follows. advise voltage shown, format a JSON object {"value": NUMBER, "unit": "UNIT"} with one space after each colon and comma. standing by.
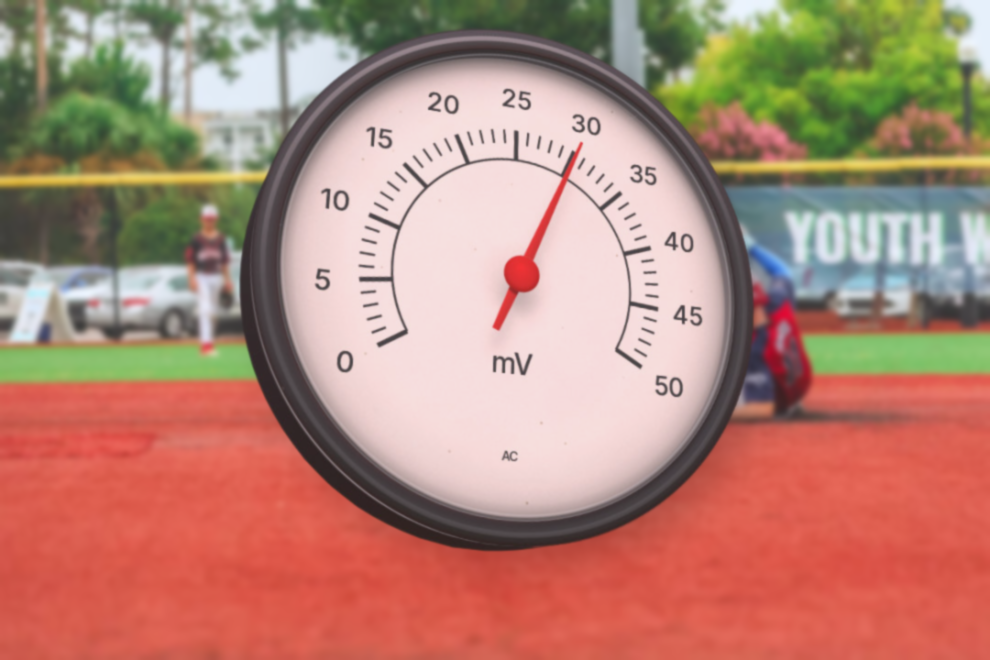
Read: {"value": 30, "unit": "mV"}
